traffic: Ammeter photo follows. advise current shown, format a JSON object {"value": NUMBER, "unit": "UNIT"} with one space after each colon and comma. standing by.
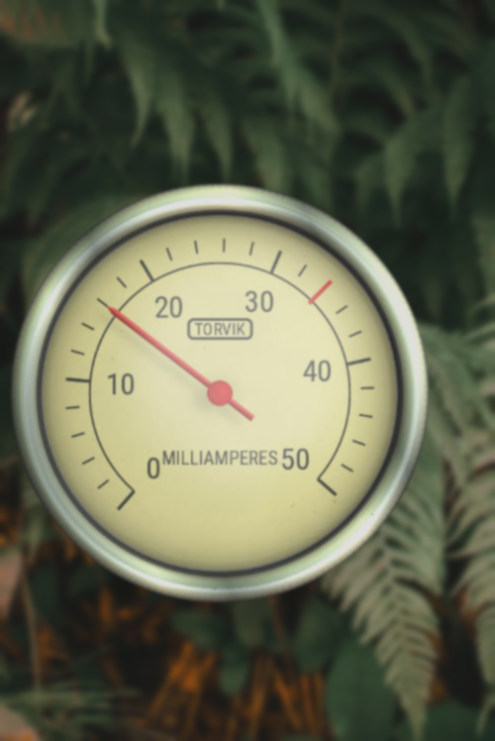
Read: {"value": 16, "unit": "mA"}
